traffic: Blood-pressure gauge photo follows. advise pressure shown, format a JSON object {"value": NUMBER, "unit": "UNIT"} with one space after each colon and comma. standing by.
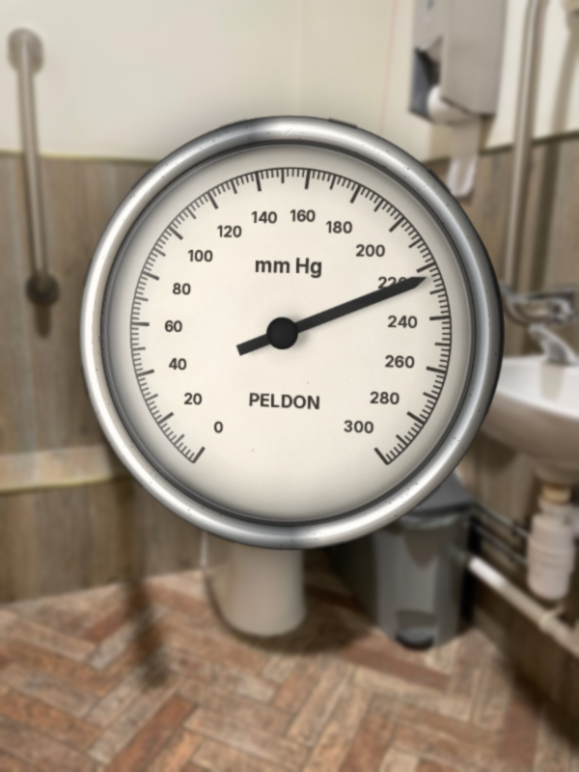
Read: {"value": 224, "unit": "mmHg"}
